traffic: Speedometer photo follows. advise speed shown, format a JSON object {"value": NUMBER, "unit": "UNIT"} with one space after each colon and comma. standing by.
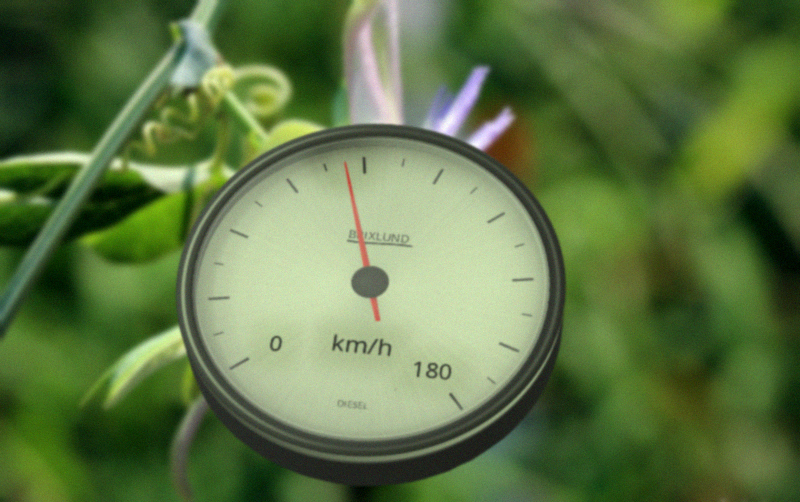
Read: {"value": 75, "unit": "km/h"}
